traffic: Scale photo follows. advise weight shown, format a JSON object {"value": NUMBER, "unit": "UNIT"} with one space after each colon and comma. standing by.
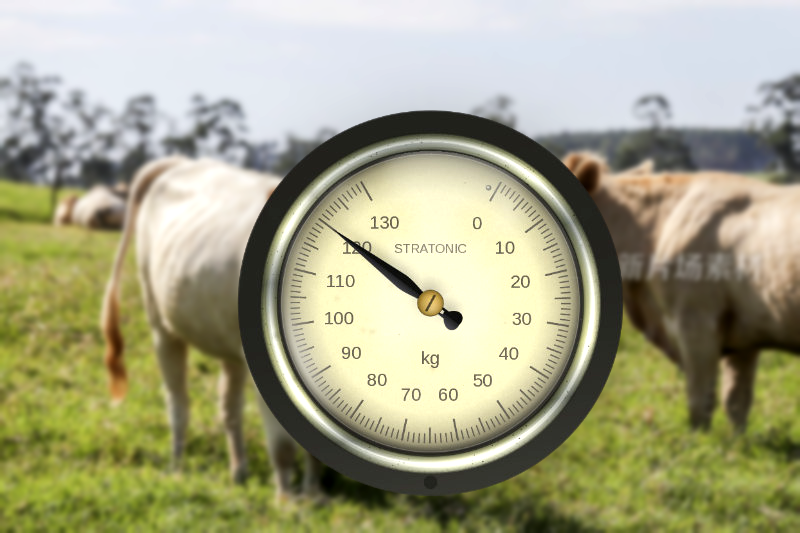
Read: {"value": 120, "unit": "kg"}
